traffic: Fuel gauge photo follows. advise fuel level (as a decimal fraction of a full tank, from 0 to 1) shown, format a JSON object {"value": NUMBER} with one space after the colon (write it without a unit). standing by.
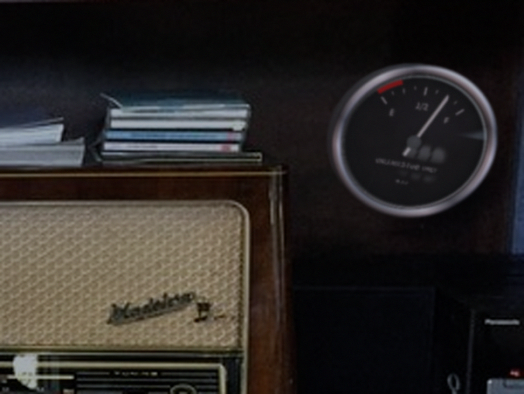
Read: {"value": 0.75}
